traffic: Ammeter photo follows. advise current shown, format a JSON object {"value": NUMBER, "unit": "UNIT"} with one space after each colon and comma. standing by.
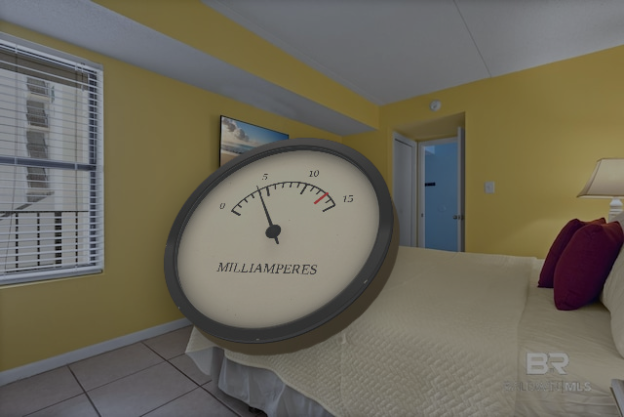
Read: {"value": 4, "unit": "mA"}
